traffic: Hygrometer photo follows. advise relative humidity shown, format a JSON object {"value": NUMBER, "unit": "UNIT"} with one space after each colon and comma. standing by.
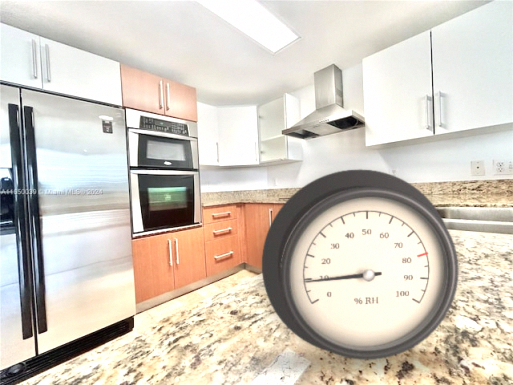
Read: {"value": 10, "unit": "%"}
